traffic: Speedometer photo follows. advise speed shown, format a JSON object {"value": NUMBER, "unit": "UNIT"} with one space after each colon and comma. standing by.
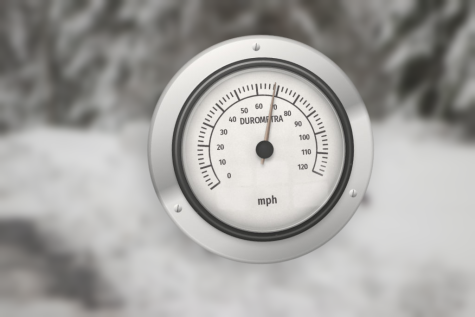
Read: {"value": 68, "unit": "mph"}
